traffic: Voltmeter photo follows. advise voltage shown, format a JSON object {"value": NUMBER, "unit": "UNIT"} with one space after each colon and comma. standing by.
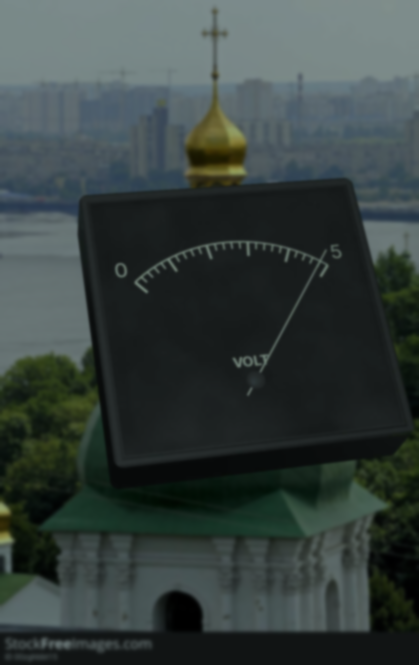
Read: {"value": 4.8, "unit": "V"}
